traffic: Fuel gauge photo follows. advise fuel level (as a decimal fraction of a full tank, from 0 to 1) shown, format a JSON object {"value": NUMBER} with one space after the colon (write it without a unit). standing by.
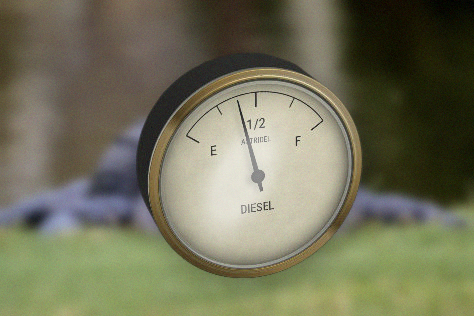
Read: {"value": 0.375}
